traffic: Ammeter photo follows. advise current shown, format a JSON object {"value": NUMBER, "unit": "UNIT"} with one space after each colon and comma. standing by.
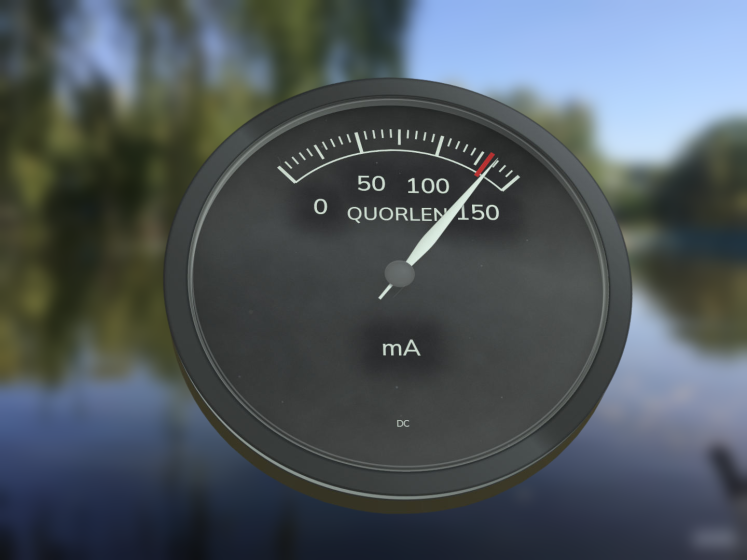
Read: {"value": 135, "unit": "mA"}
